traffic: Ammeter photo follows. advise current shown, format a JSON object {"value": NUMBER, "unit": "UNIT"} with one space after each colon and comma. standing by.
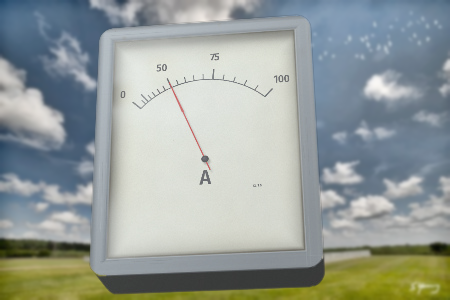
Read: {"value": 50, "unit": "A"}
